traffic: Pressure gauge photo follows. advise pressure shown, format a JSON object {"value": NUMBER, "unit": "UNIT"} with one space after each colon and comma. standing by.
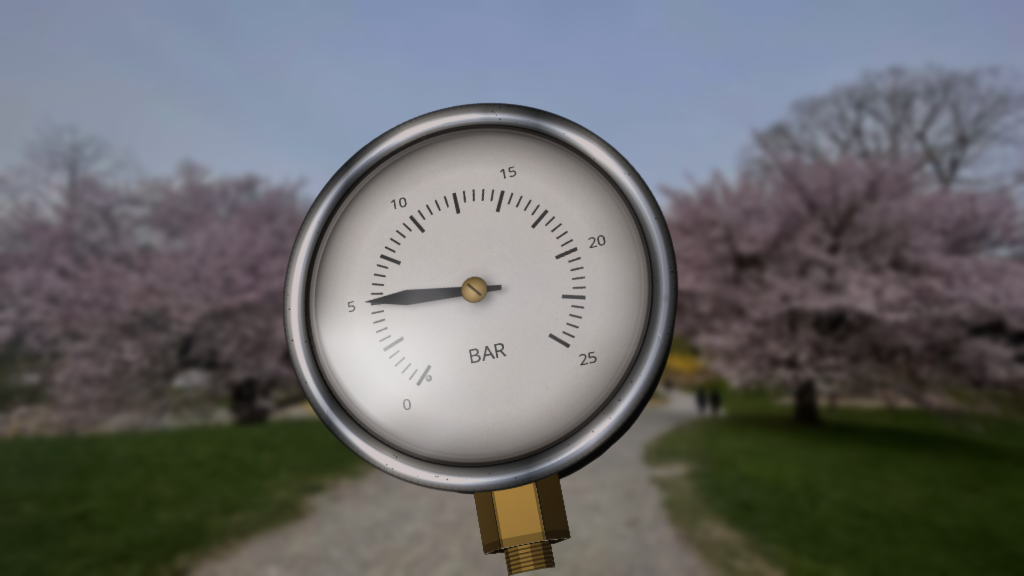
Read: {"value": 5, "unit": "bar"}
